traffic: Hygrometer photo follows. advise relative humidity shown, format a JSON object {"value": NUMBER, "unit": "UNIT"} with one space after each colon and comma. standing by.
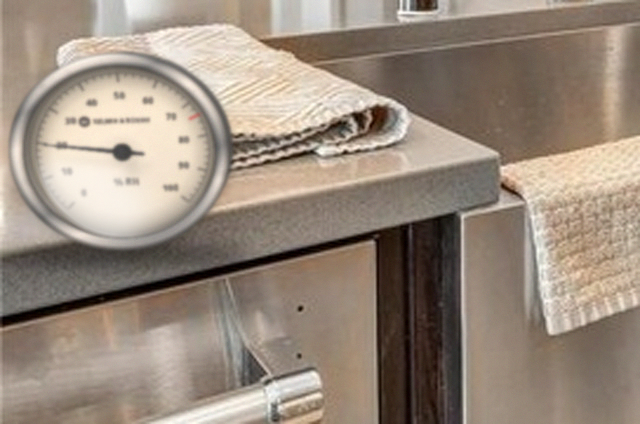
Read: {"value": 20, "unit": "%"}
